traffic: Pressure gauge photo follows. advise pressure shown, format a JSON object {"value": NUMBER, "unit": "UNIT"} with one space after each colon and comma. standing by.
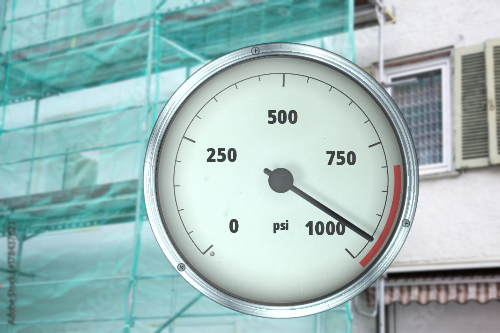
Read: {"value": 950, "unit": "psi"}
